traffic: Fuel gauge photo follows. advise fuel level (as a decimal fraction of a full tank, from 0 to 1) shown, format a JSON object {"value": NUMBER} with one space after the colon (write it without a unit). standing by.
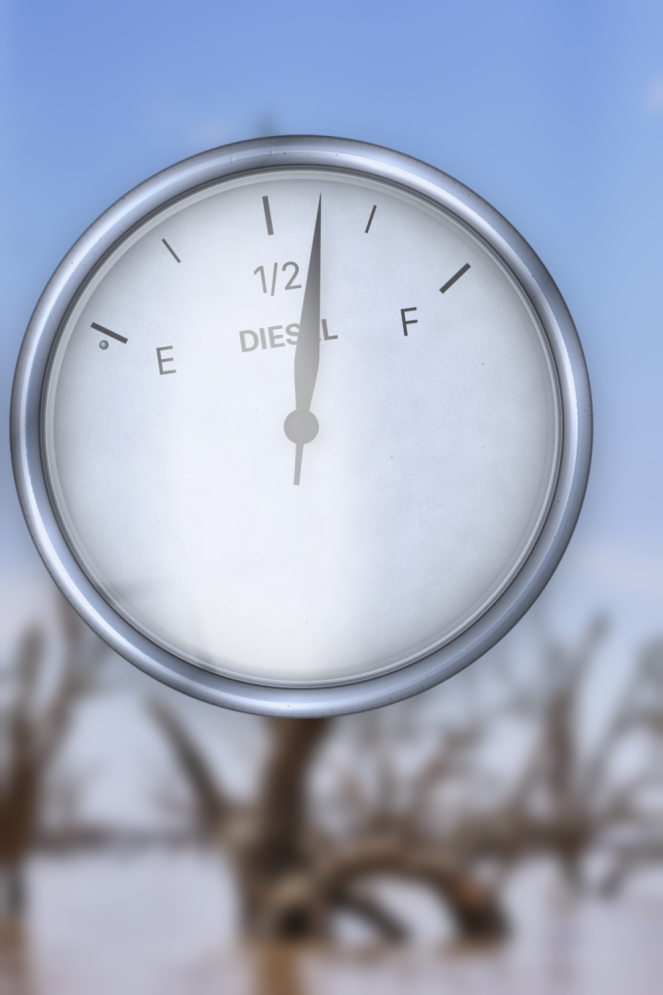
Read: {"value": 0.625}
